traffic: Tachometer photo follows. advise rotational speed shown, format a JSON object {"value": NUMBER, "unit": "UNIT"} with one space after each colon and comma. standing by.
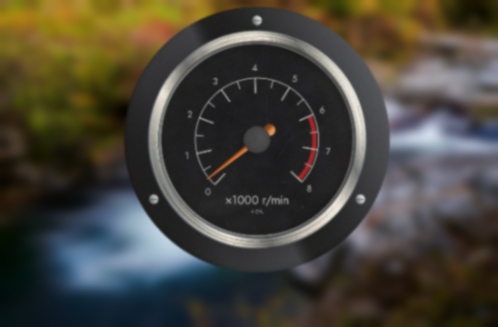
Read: {"value": 250, "unit": "rpm"}
